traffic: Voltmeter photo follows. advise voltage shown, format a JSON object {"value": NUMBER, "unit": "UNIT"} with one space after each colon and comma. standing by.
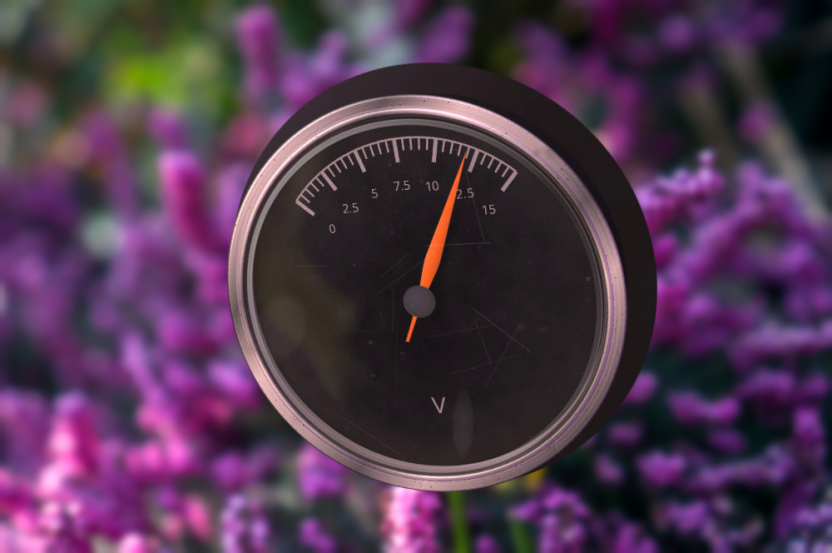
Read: {"value": 12, "unit": "V"}
